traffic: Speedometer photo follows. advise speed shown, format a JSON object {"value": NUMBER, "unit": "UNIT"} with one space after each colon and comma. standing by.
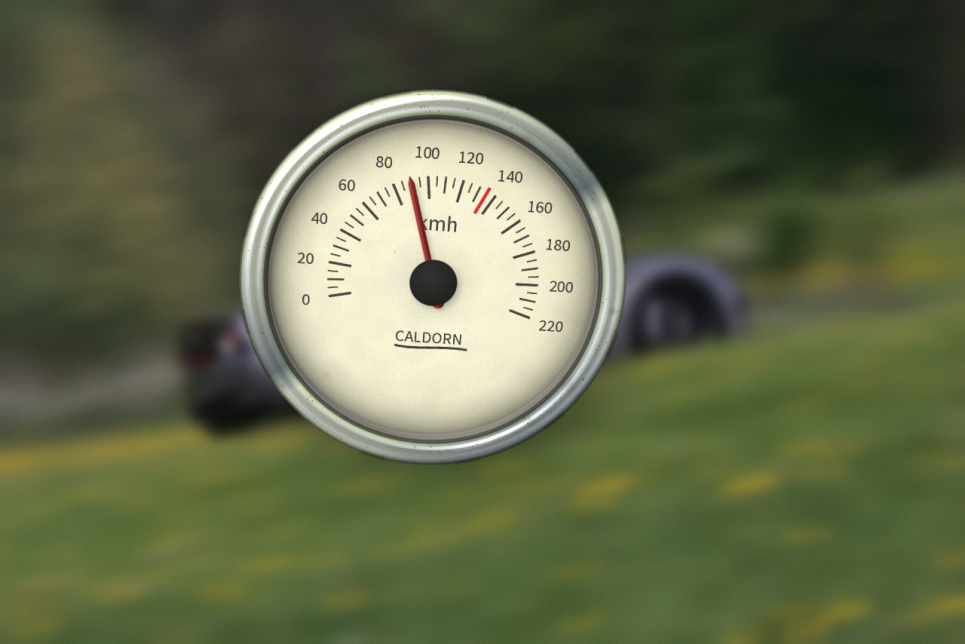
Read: {"value": 90, "unit": "km/h"}
